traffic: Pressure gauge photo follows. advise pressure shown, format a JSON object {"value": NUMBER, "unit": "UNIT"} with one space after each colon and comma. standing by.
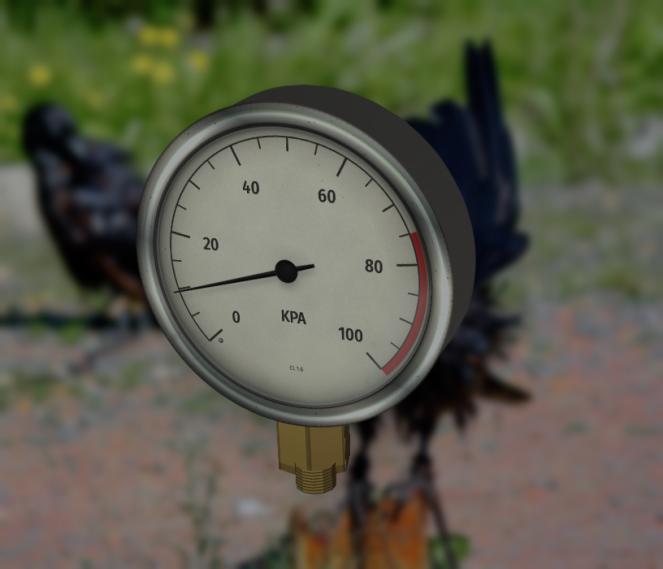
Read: {"value": 10, "unit": "kPa"}
